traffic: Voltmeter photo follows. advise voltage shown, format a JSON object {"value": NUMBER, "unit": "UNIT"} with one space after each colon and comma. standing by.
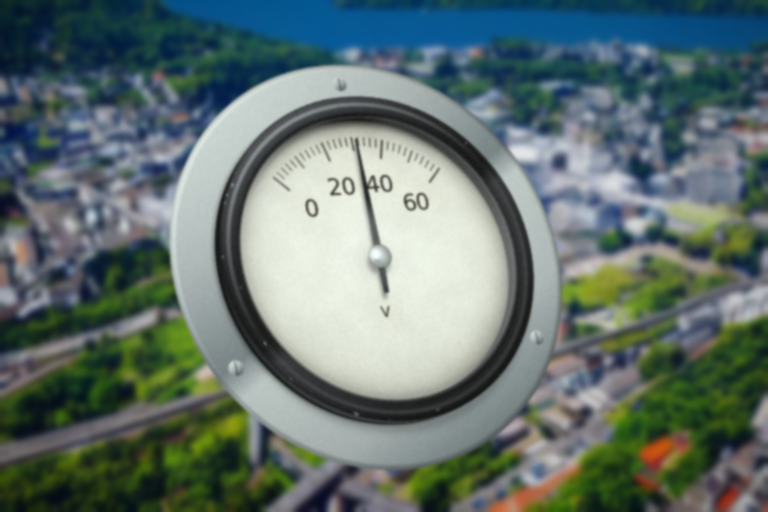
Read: {"value": 30, "unit": "V"}
